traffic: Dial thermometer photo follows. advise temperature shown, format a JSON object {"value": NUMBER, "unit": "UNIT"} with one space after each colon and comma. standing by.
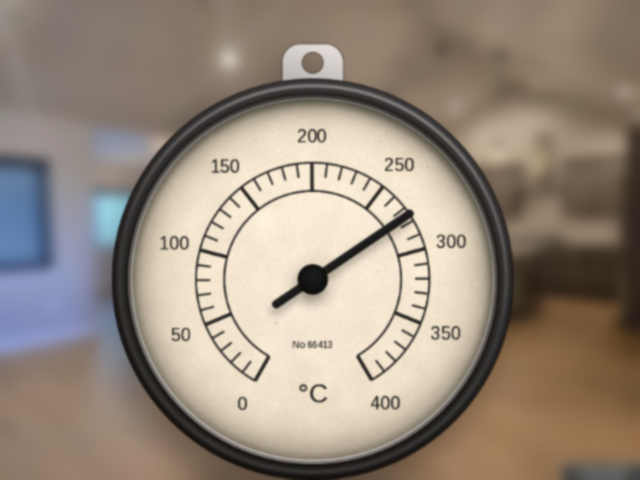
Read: {"value": 275, "unit": "°C"}
